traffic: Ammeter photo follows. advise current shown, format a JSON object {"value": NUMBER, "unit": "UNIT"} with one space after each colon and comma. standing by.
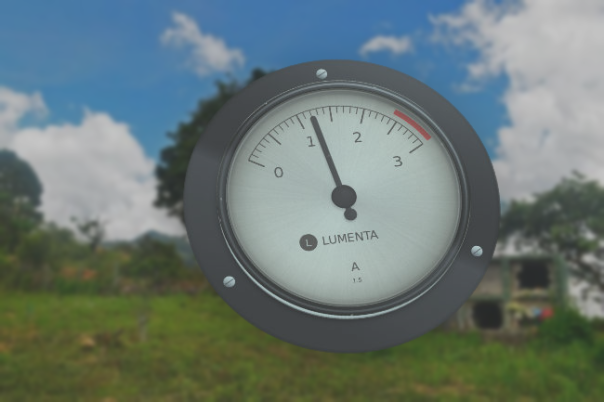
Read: {"value": 1.2, "unit": "A"}
